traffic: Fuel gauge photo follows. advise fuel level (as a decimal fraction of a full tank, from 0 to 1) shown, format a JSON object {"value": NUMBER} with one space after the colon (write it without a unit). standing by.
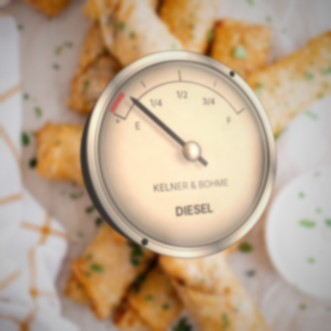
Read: {"value": 0.125}
